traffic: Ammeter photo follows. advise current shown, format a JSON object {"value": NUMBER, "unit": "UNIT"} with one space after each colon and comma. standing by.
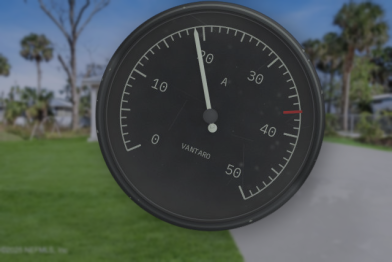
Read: {"value": 19, "unit": "A"}
